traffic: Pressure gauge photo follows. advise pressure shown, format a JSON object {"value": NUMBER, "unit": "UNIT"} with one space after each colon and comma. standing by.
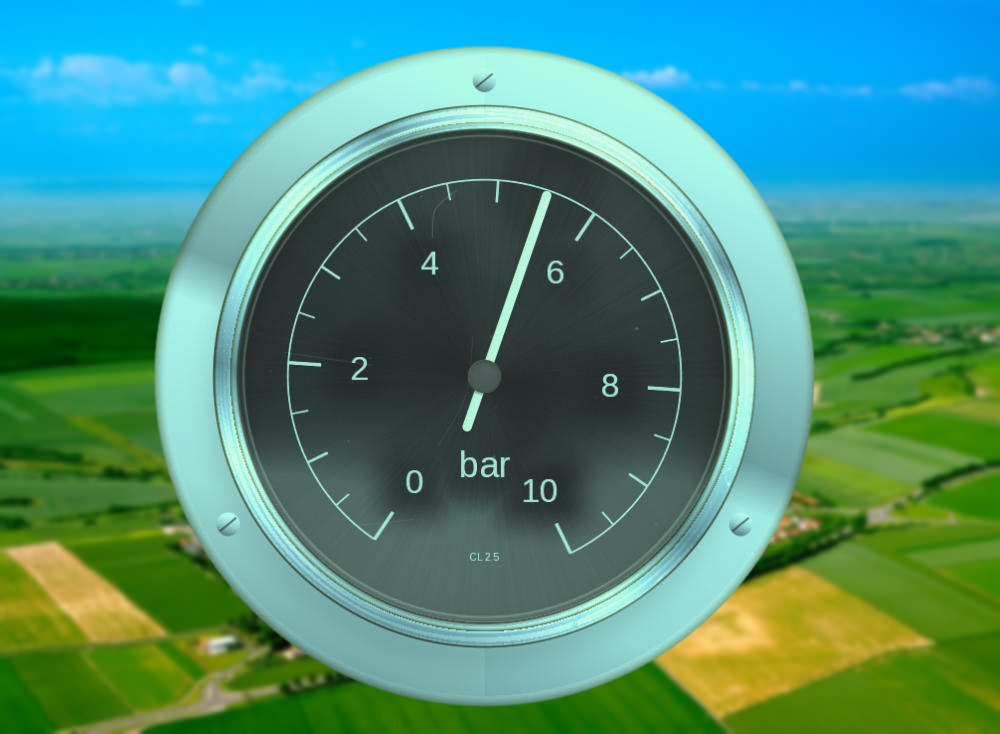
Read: {"value": 5.5, "unit": "bar"}
